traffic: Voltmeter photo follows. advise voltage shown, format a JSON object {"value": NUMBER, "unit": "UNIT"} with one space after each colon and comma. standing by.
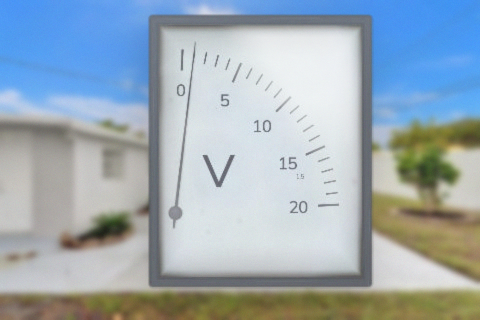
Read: {"value": 1, "unit": "V"}
